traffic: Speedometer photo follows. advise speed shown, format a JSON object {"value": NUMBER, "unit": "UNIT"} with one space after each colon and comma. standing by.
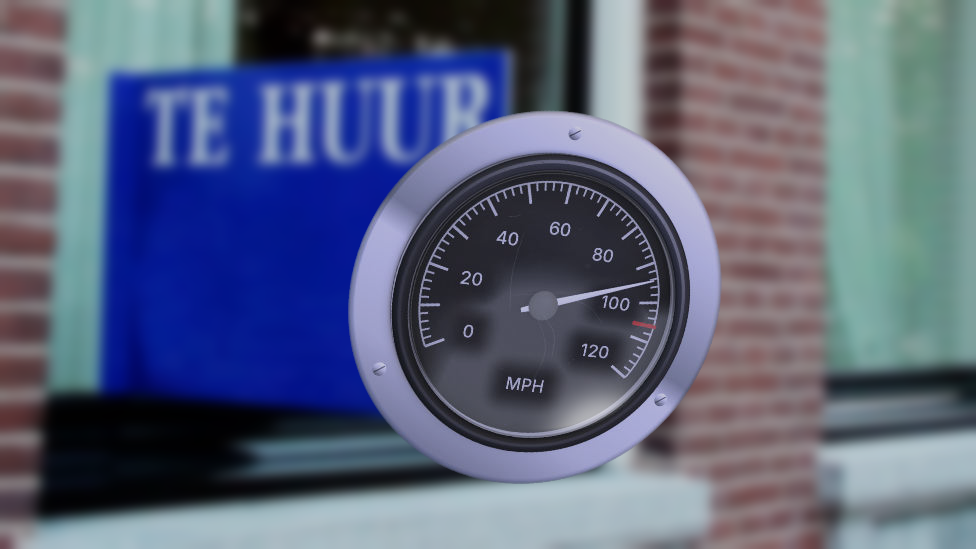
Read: {"value": 94, "unit": "mph"}
